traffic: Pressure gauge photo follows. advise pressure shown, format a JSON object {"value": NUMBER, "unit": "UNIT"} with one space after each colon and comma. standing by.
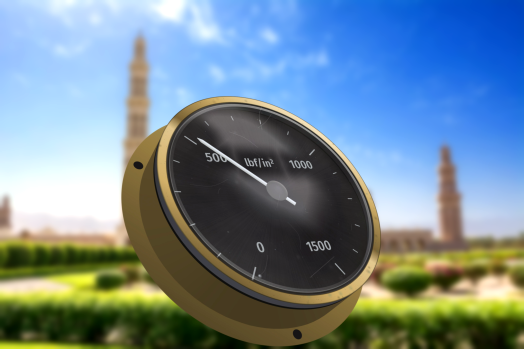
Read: {"value": 500, "unit": "psi"}
